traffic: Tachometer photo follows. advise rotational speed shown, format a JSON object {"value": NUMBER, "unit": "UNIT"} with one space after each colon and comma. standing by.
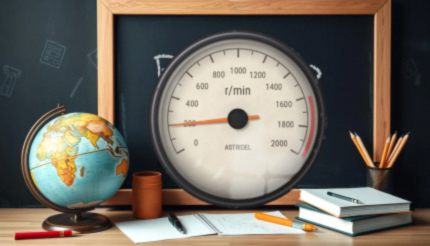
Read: {"value": 200, "unit": "rpm"}
